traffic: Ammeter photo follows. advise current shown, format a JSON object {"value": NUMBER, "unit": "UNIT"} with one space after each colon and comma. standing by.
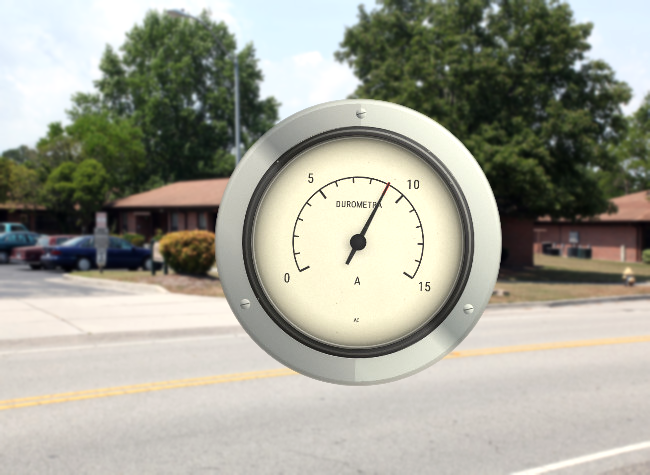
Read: {"value": 9, "unit": "A"}
